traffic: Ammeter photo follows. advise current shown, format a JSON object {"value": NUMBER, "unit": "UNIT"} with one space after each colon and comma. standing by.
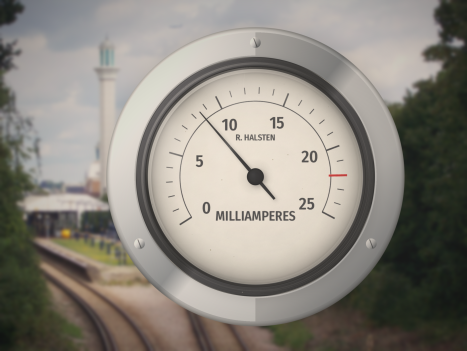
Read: {"value": 8.5, "unit": "mA"}
